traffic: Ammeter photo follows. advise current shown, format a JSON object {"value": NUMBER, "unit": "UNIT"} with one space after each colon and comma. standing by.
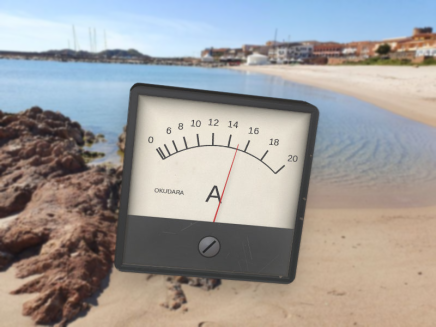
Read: {"value": 15, "unit": "A"}
